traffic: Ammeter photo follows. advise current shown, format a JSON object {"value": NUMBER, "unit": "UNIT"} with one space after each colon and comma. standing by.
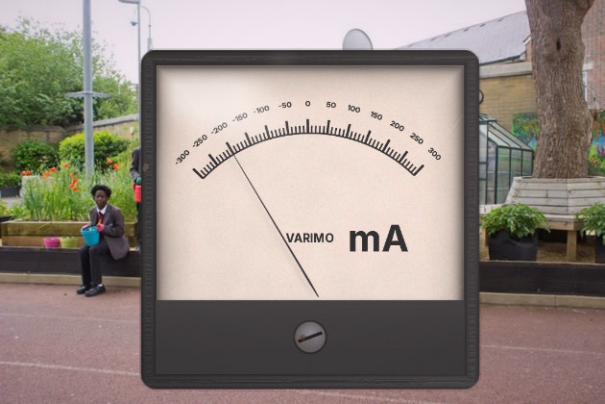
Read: {"value": -200, "unit": "mA"}
